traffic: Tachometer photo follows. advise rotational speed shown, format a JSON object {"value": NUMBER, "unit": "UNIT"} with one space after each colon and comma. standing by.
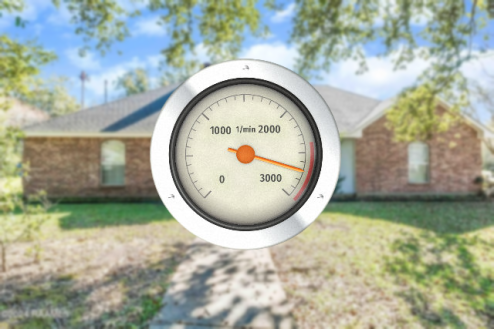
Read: {"value": 2700, "unit": "rpm"}
